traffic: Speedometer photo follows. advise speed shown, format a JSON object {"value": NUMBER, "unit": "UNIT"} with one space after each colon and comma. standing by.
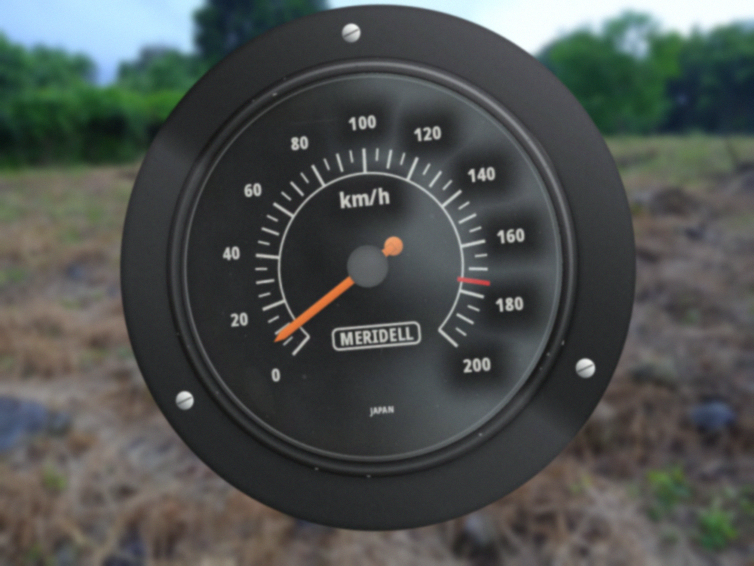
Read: {"value": 7.5, "unit": "km/h"}
